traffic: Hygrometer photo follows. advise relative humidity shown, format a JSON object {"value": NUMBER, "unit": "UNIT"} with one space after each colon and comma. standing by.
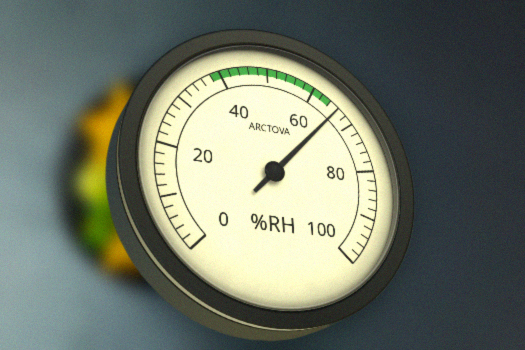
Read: {"value": 66, "unit": "%"}
